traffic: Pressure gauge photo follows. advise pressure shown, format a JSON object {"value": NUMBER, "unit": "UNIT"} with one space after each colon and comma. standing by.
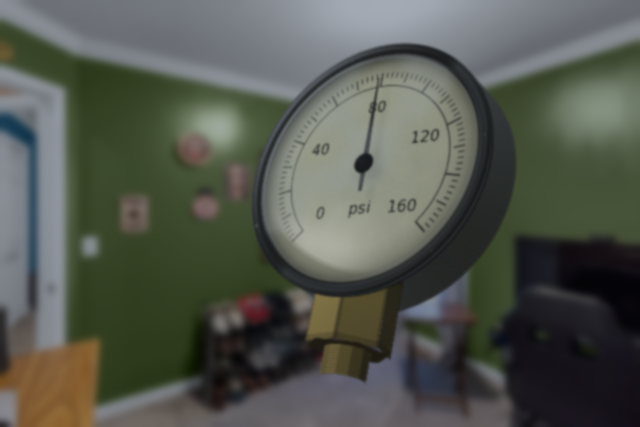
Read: {"value": 80, "unit": "psi"}
